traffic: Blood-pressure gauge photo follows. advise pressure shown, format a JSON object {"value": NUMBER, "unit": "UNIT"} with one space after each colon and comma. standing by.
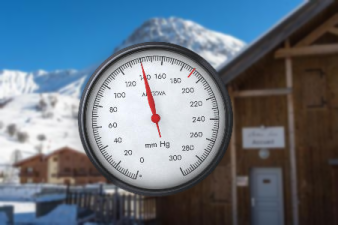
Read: {"value": 140, "unit": "mmHg"}
